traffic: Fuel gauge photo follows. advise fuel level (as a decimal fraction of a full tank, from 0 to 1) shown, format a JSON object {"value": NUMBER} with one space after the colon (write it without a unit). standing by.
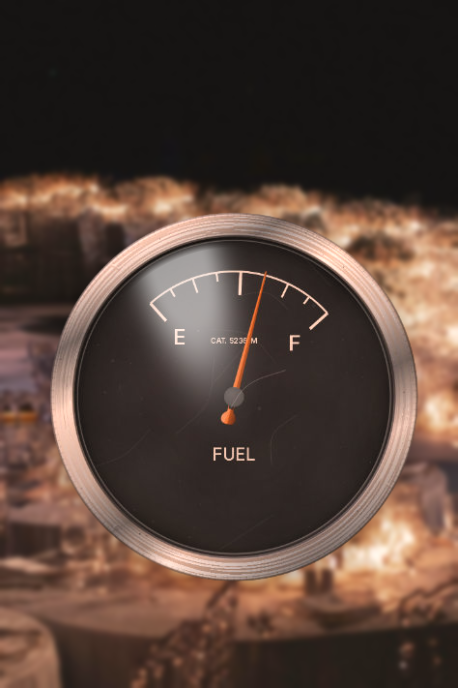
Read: {"value": 0.625}
